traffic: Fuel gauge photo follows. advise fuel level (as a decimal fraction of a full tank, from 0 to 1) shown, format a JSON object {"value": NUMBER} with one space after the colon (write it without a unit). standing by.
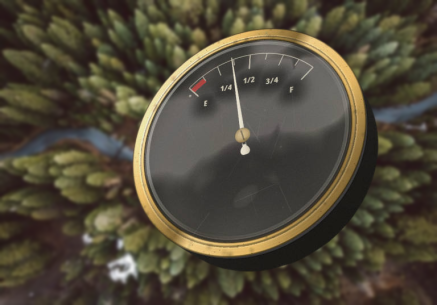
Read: {"value": 0.375}
